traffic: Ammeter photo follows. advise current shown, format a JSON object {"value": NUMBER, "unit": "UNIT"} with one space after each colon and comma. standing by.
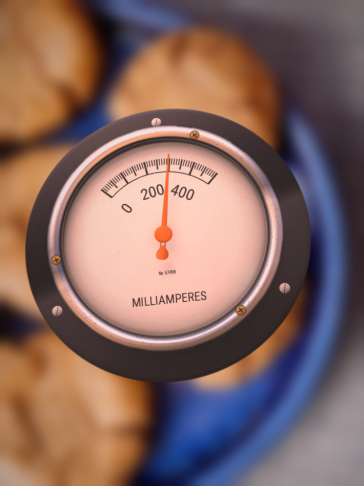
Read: {"value": 300, "unit": "mA"}
